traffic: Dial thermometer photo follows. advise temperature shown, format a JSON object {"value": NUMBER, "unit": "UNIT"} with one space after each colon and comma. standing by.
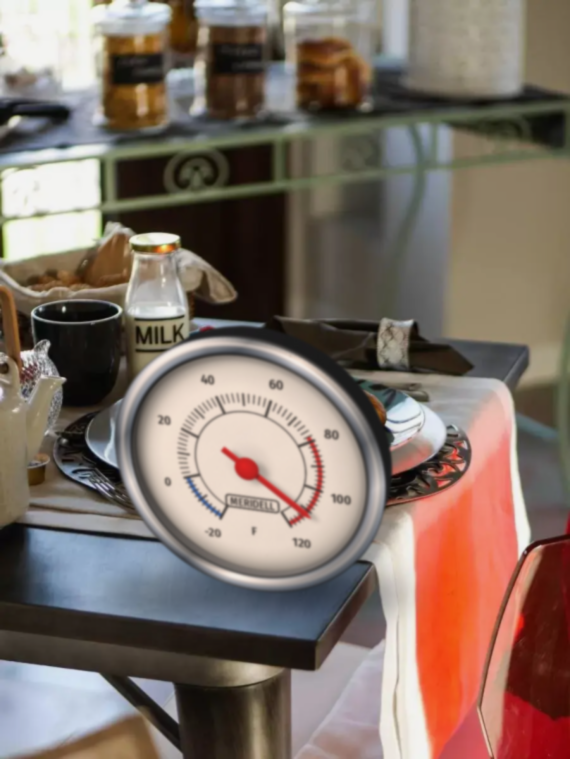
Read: {"value": 110, "unit": "°F"}
